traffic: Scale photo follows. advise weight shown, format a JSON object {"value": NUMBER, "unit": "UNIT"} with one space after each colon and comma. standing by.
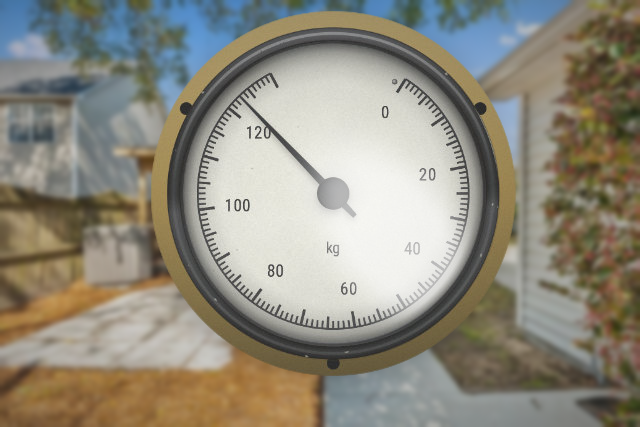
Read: {"value": 123, "unit": "kg"}
